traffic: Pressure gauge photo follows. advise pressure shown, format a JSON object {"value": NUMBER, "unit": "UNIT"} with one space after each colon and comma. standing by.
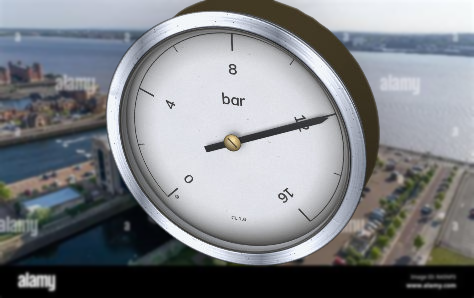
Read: {"value": 12, "unit": "bar"}
